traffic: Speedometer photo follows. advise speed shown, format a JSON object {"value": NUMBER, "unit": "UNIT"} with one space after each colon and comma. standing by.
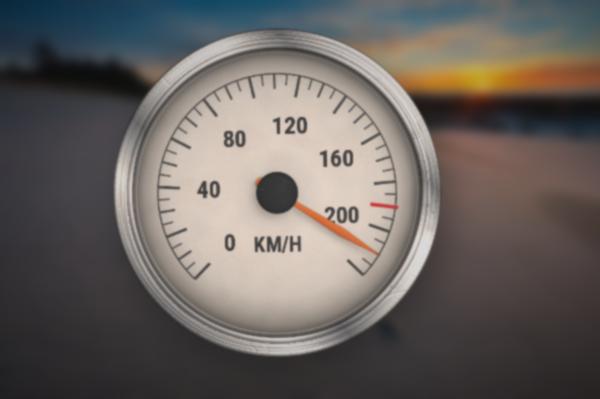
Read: {"value": 210, "unit": "km/h"}
